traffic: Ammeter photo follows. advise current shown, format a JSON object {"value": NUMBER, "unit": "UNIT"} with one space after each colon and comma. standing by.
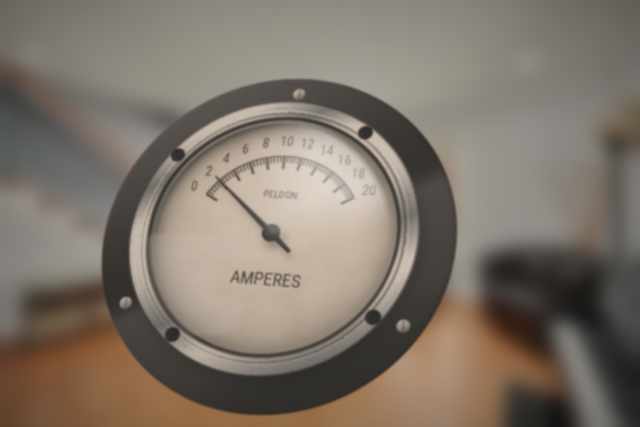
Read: {"value": 2, "unit": "A"}
